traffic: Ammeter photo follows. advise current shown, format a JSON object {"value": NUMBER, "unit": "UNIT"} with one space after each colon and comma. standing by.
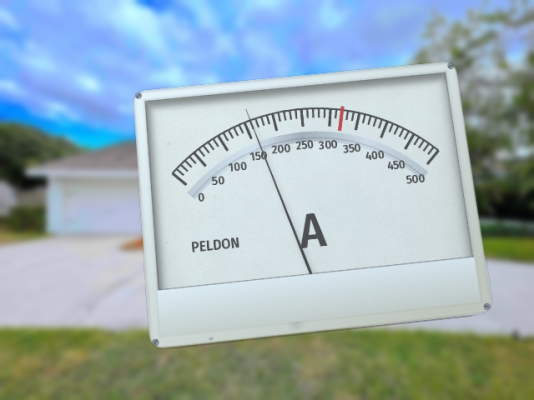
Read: {"value": 160, "unit": "A"}
